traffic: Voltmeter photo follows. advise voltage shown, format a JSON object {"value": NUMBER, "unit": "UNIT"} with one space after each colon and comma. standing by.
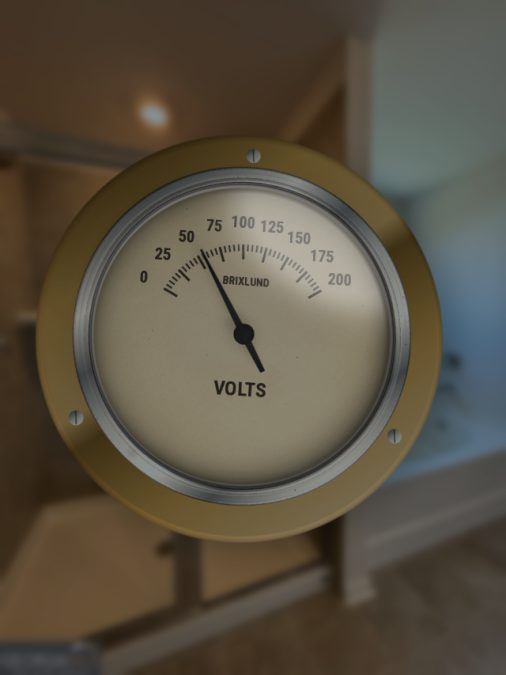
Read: {"value": 55, "unit": "V"}
